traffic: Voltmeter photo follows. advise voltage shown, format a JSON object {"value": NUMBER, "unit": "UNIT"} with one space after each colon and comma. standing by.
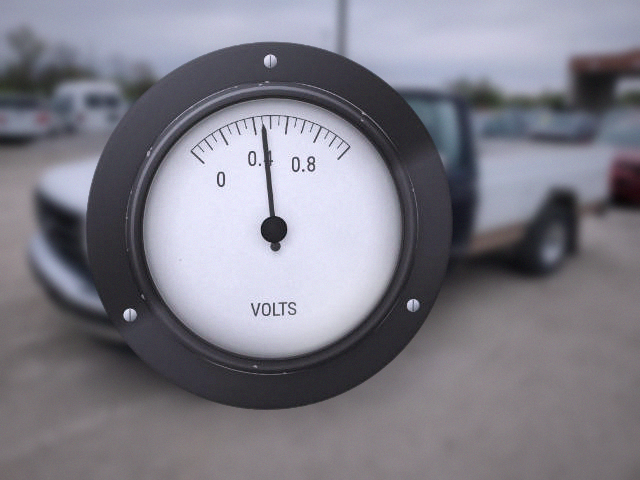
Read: {"value": 0.45, "unit": "V"}
